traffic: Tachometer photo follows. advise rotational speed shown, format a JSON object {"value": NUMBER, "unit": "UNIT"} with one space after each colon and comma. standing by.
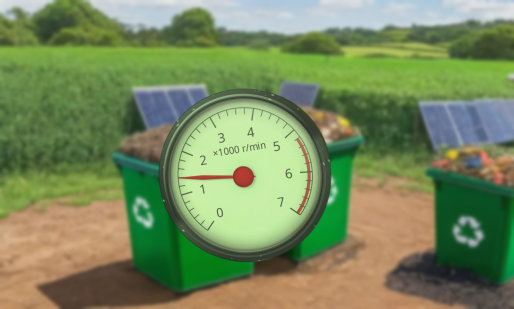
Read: {"value": 1400, "unit": "rpm"}
